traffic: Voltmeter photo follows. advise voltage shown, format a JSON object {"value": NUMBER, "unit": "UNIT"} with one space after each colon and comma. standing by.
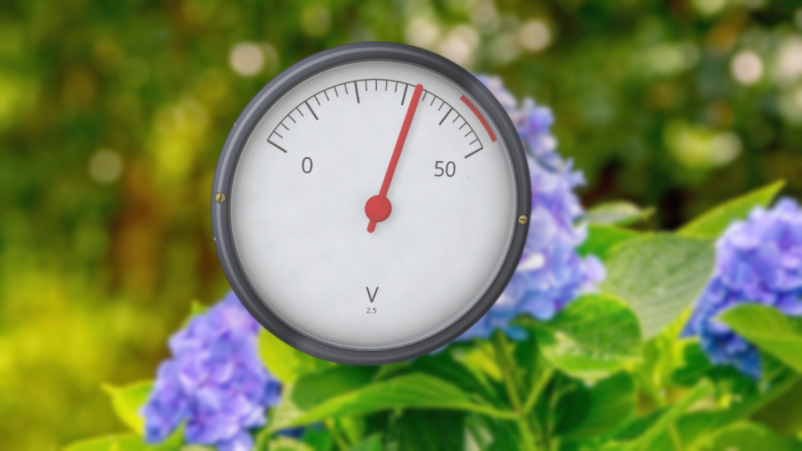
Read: {"value": 32, "unit": "V"}
